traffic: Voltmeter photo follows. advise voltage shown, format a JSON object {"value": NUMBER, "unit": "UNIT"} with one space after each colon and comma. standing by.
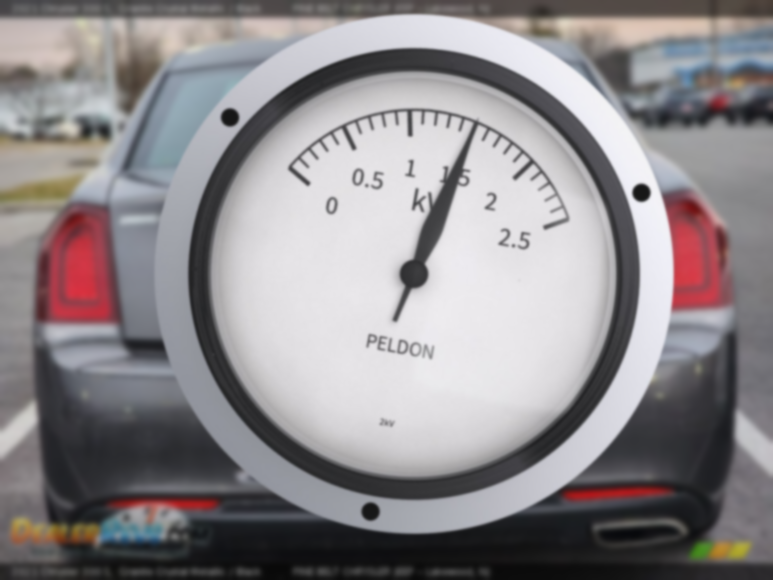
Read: {"value": 1.5, "unit": "kV"}
